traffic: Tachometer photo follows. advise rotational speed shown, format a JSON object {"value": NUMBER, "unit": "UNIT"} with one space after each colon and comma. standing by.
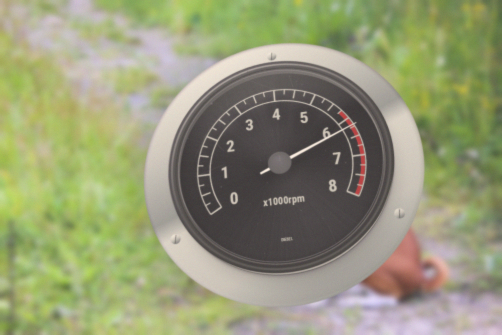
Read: {"value": 6250, "unit": "rpm"}
